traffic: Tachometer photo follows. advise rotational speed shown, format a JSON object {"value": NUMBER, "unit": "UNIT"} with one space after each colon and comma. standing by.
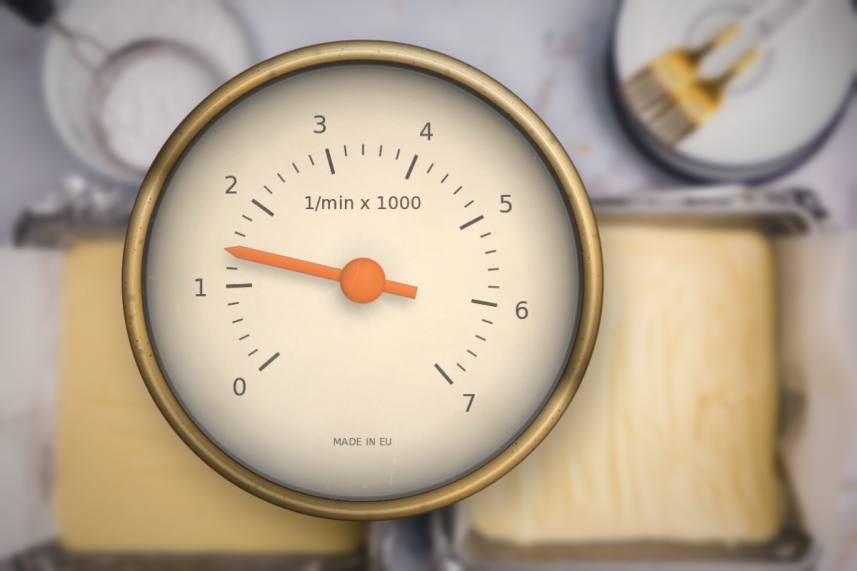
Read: {"value": 1400, "unit": "rpm"}
